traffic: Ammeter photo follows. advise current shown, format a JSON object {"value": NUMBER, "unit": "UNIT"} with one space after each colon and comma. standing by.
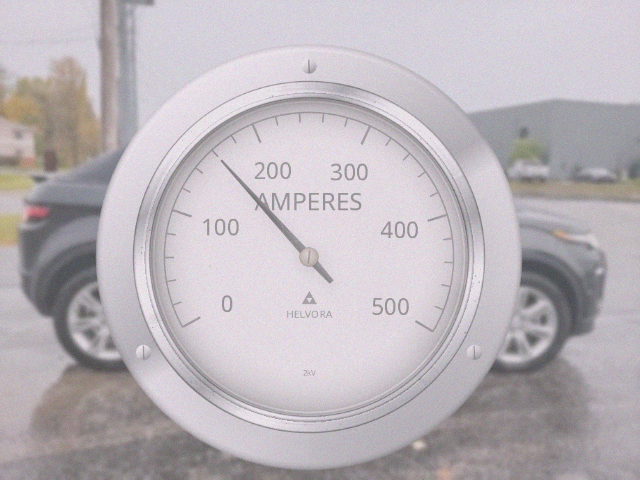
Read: {"value": 160, "unit": "A"}
